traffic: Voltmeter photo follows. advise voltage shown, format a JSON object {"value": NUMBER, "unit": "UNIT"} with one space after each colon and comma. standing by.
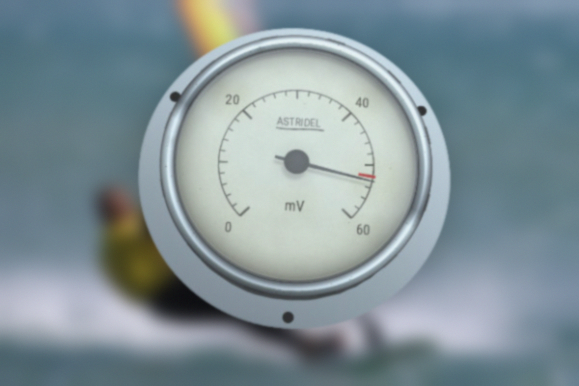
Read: {"value": 53, "unit": "mV"}
